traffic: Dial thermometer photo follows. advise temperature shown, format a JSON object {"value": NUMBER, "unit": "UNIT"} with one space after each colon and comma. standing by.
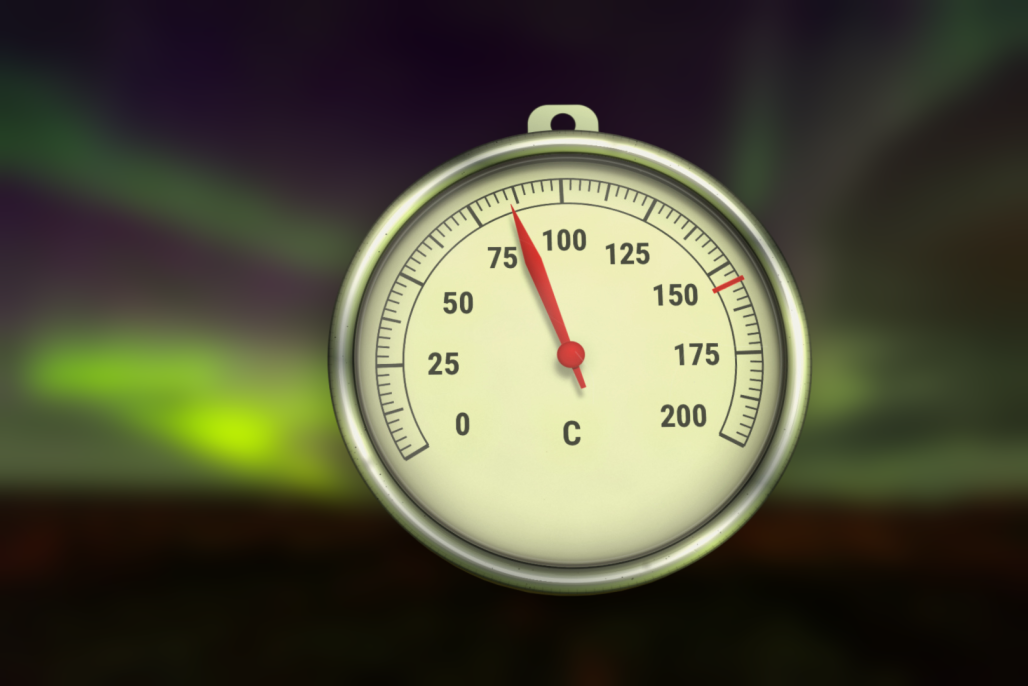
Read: {"value": 85, "unit": "°C"}
